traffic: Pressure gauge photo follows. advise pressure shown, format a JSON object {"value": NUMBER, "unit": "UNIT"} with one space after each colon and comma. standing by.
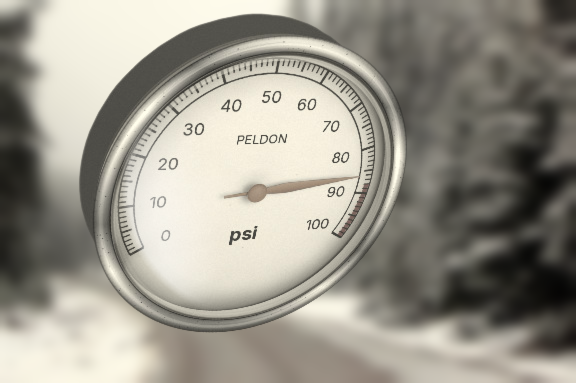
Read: {"value": 85, "unit": "psi"}
